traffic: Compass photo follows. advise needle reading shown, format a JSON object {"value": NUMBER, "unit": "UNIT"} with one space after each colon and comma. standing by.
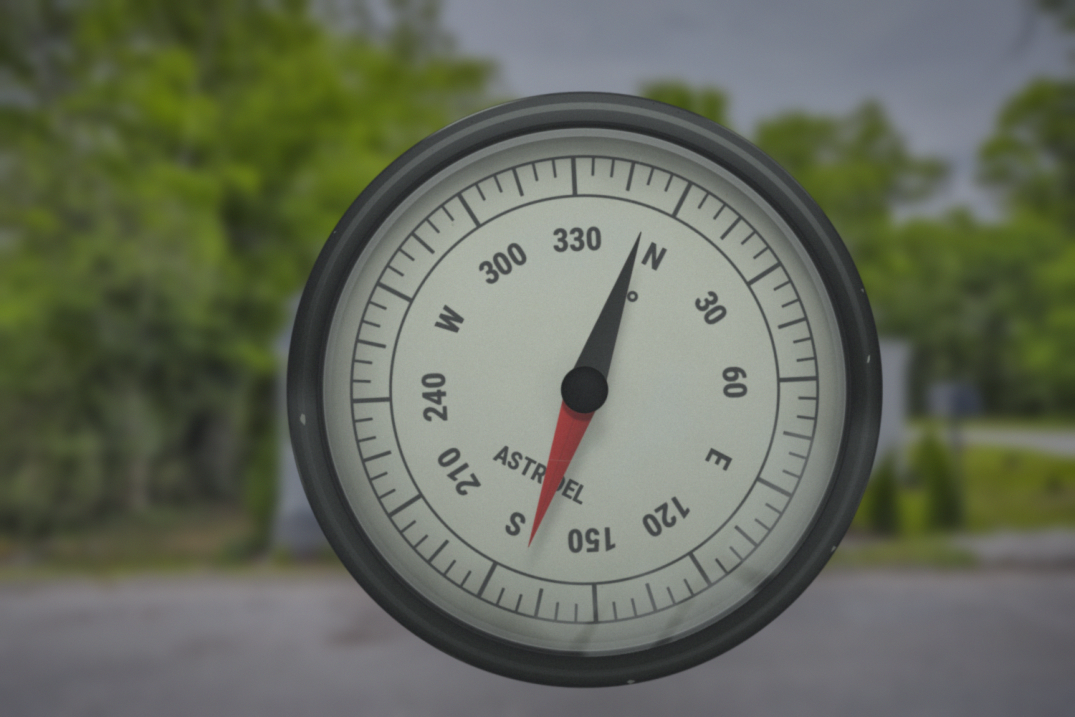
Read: {"value": 172.5, "unit": "°"}
